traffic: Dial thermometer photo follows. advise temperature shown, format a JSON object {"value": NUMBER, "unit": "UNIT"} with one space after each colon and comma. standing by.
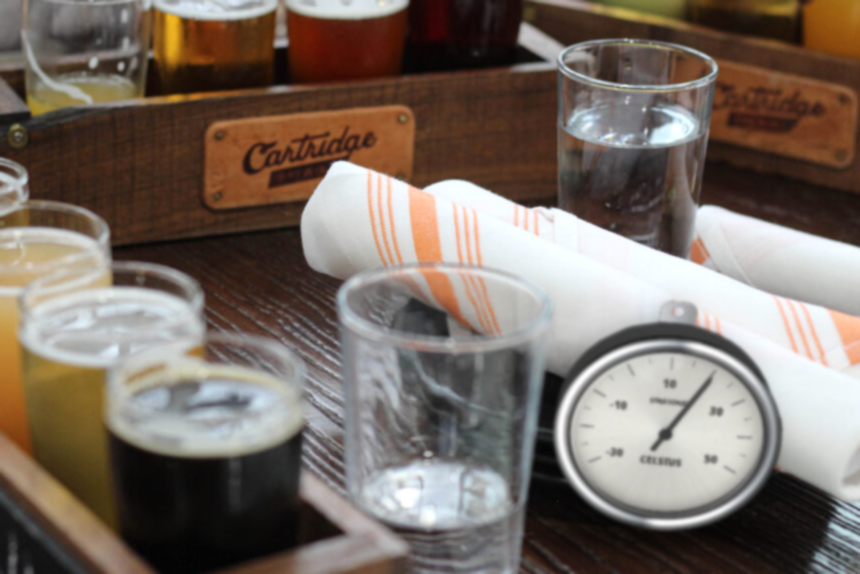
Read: {"value": 20, "unit": "°C"}
